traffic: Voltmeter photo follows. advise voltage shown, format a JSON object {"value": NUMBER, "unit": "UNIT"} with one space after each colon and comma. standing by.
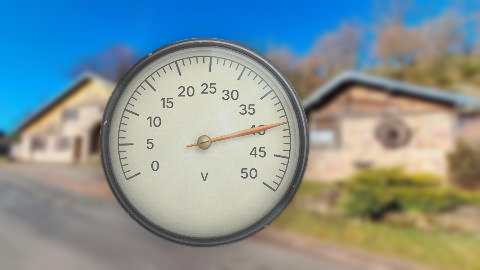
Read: {"value": 40, "unit": "V"}
